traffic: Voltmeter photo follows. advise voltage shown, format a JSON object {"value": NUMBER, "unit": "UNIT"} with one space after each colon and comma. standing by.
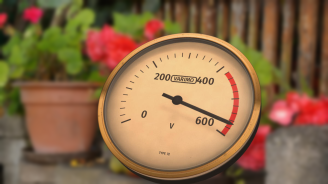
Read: {"value": 570, "unit": "V"}
